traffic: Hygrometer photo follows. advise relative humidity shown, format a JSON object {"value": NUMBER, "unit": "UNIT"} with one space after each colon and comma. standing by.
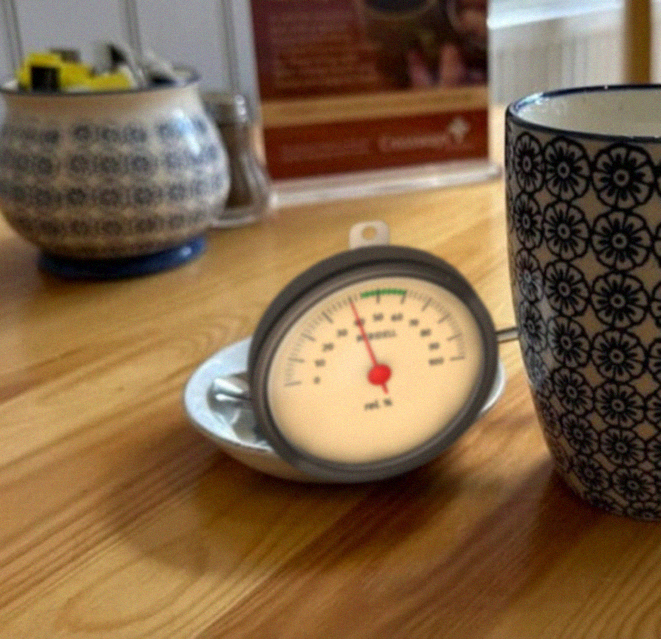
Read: {"value": 40, "unit": "%"}
